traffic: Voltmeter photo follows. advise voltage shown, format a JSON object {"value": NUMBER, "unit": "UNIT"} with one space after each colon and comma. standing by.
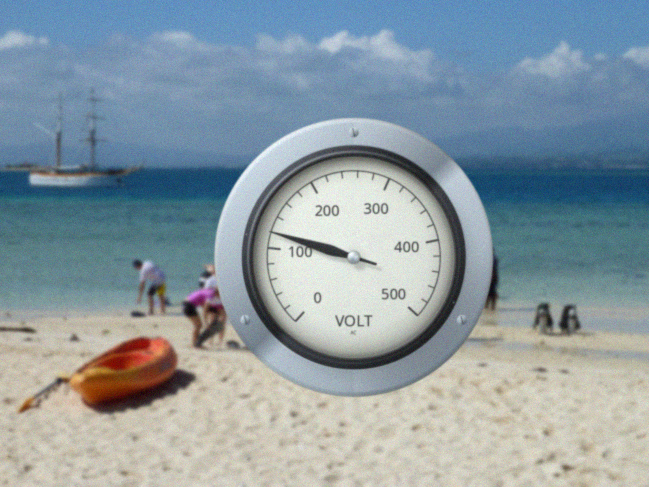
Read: {"value": 120, "unit": "V"}
